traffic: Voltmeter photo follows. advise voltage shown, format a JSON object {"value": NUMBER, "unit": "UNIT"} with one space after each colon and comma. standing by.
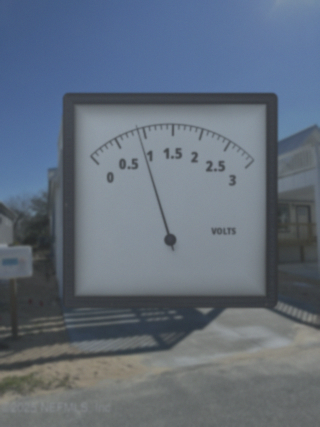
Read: {"value": 0.9, "unit": "V"}
